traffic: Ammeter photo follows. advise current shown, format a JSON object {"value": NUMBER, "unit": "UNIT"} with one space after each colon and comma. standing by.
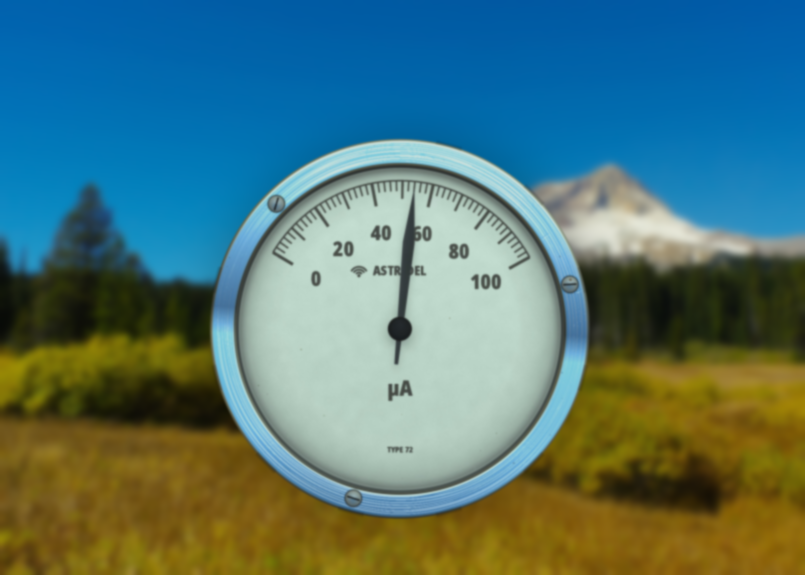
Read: {"value": 54, "unit": "µA"}
